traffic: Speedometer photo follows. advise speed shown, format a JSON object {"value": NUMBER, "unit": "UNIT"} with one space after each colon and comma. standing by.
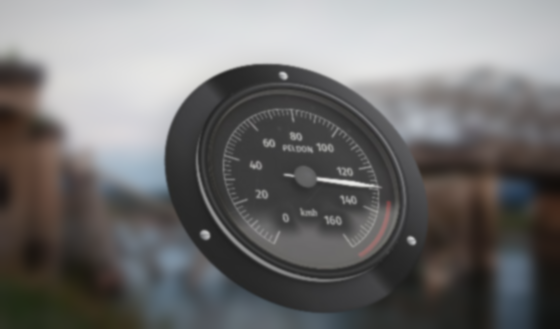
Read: {"value": 130, "unit": "km/h"}
